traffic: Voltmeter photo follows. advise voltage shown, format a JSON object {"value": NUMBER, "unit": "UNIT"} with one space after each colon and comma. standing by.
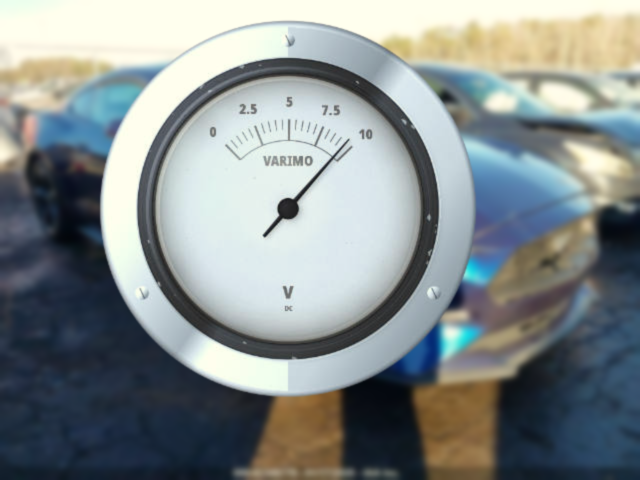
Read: {"value": 9.5, "unit": "V"}
